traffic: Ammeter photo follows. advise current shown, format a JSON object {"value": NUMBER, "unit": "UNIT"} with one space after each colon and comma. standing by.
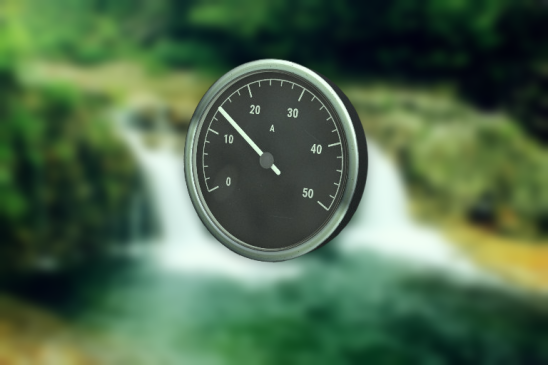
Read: {"value": 14, "unit": "A"}
